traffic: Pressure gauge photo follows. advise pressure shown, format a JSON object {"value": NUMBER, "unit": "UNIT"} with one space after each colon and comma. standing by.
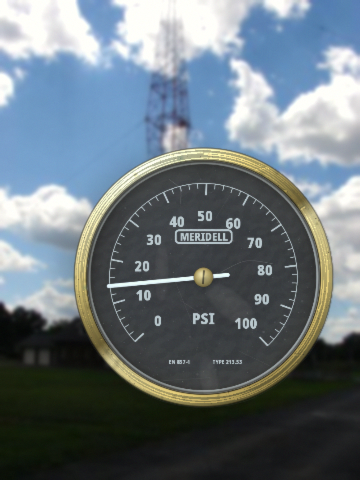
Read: {"value": 14, "unit": "psi"}
